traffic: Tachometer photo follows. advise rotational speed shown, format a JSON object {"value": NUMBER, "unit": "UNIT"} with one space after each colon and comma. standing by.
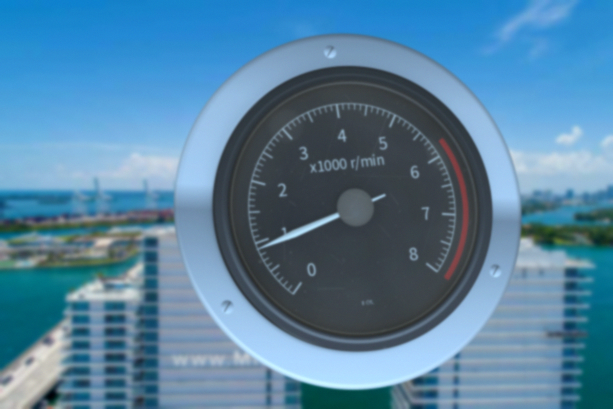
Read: {"value": 900, "unit": "rpm"}
